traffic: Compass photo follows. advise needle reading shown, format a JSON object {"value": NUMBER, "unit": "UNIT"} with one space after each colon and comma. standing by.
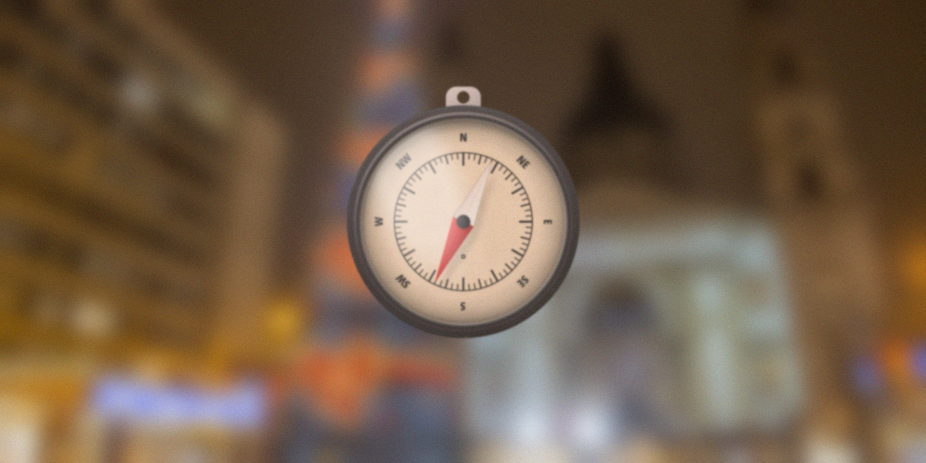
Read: {"value": 205, "unit": "°"}
